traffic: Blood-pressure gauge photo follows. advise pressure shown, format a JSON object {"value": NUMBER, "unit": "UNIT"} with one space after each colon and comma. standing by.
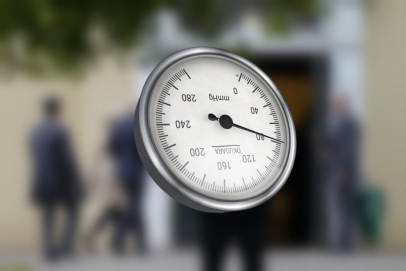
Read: {"value": 80, "unit": "mmHg"}
